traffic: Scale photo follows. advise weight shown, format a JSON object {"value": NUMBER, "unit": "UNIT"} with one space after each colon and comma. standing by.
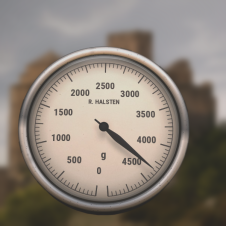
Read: {"value": 4350, "unit": "g"}
